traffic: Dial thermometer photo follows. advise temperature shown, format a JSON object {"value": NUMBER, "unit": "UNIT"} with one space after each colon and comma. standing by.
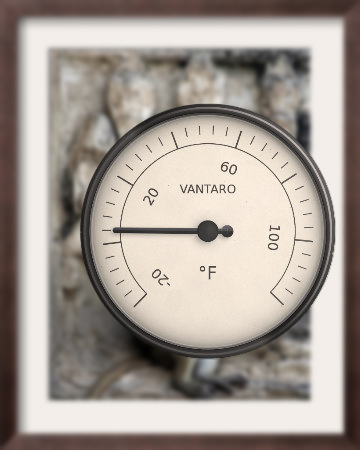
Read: {"value": 4, "unit": "°F"}
